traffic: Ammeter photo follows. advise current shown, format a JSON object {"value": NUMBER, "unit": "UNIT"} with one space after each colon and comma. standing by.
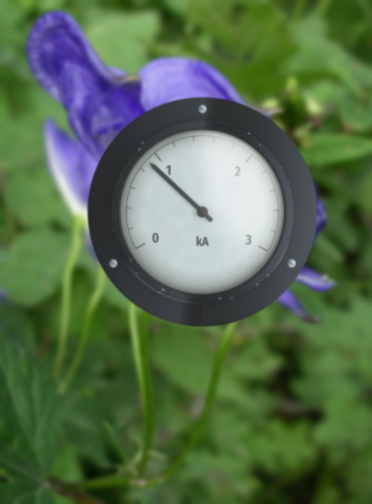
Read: {"value": 0.9, "unit": "kA"}
